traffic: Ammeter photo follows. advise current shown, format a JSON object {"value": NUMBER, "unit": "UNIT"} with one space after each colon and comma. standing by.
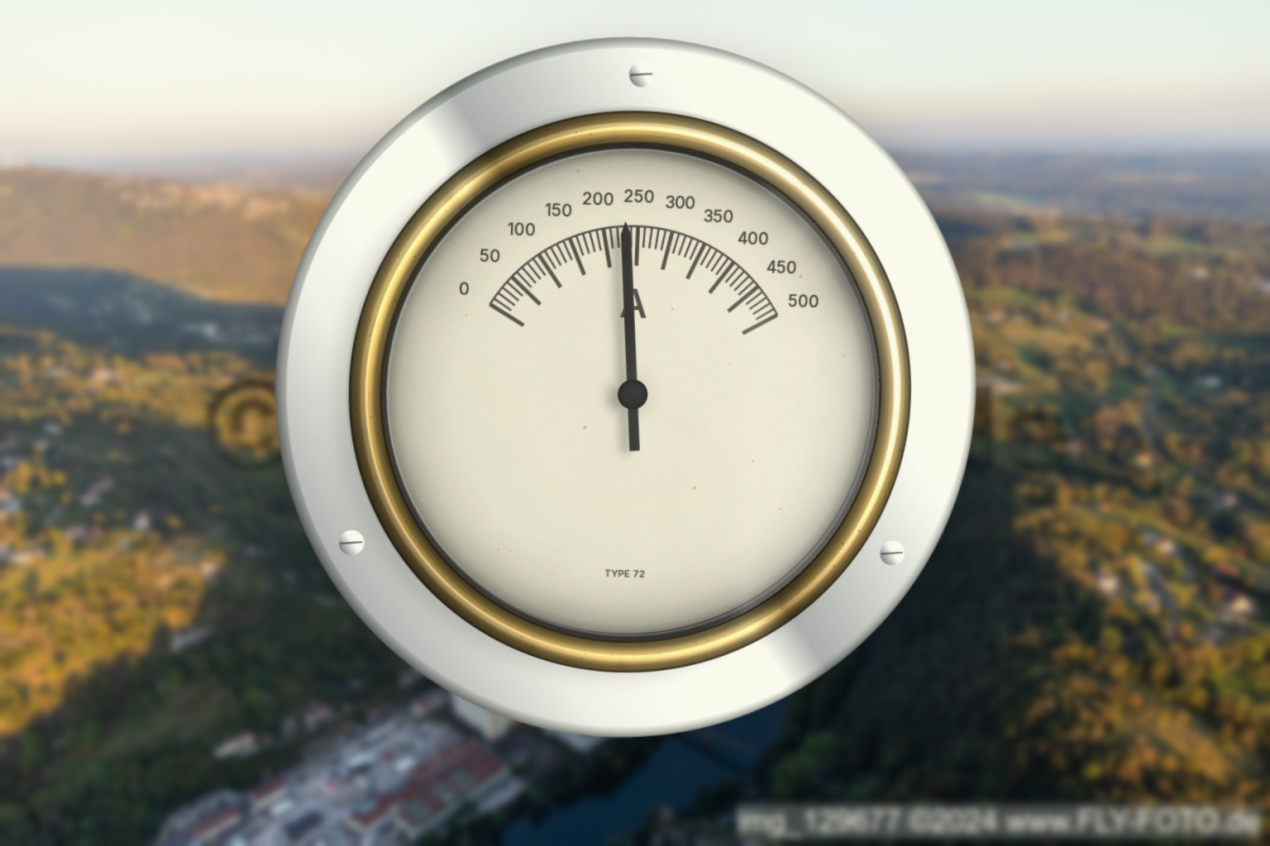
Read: {"value": 230, "unit": "A"}
